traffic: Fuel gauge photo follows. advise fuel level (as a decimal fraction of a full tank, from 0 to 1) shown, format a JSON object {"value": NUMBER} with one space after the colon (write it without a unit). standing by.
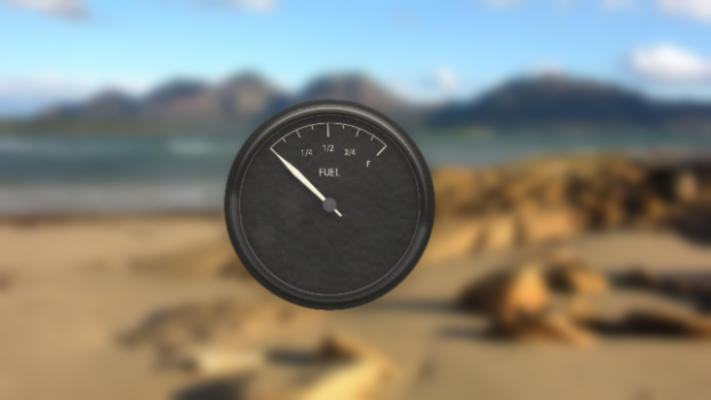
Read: {"value": 0}
